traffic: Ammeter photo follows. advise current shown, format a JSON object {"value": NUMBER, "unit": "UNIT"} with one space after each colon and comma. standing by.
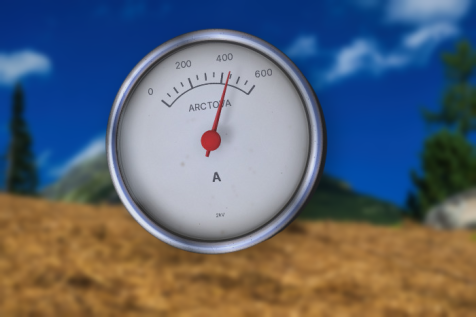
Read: {"value": 450, "unit": "A"}
